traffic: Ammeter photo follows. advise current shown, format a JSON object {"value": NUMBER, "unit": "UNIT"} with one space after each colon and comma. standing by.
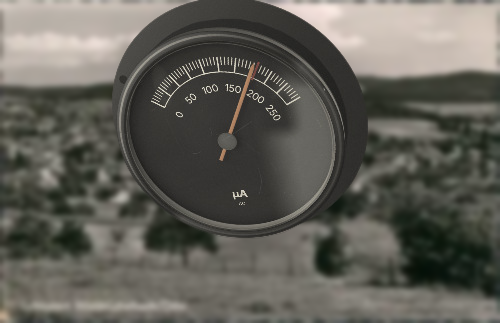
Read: {"value": 175, "unit": "µA"}
